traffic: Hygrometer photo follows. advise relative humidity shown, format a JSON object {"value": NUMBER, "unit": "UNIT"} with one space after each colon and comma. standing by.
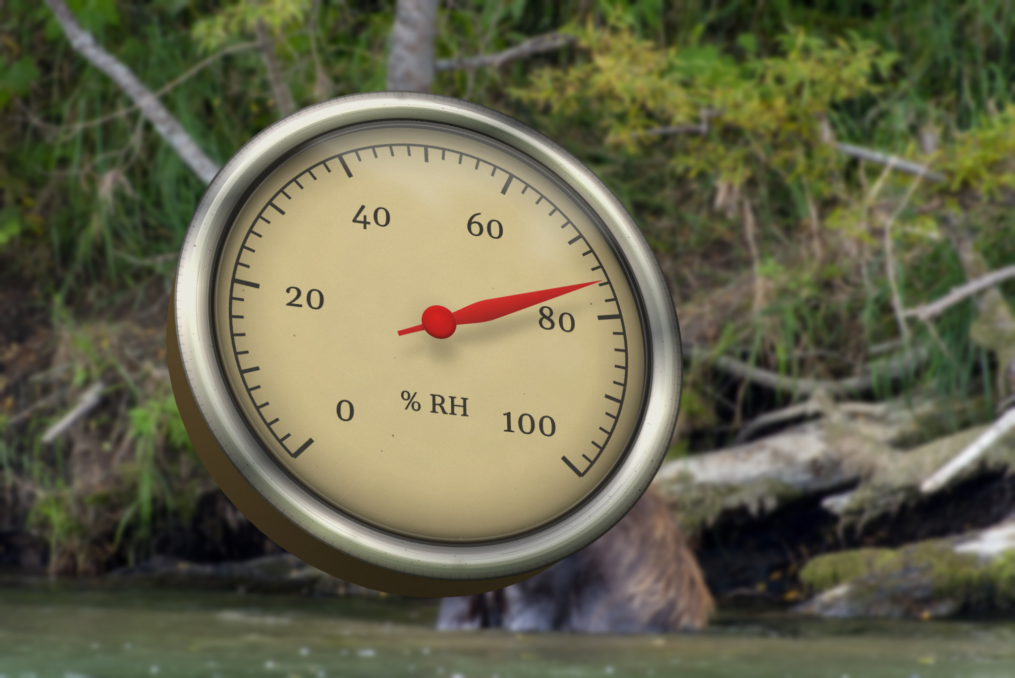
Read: {"value": 76, "unit": "%"}
